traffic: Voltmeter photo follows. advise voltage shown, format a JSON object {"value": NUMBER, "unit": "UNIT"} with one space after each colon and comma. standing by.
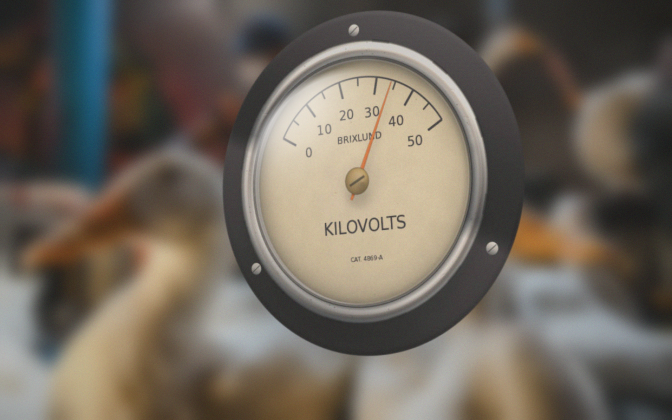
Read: {"value": 35, "unit": "kV"}
